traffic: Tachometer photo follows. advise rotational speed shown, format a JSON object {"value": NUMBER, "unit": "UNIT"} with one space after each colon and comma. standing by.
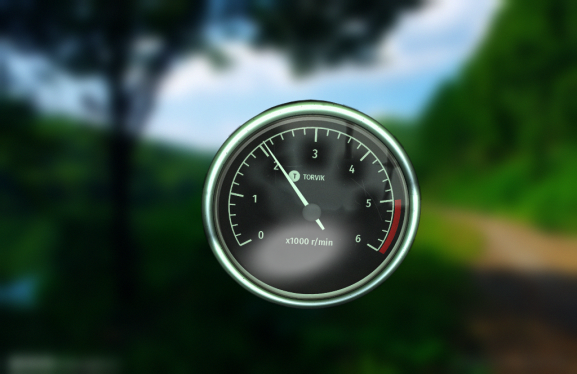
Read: {"value": 2100, "unit": "rpm"}
